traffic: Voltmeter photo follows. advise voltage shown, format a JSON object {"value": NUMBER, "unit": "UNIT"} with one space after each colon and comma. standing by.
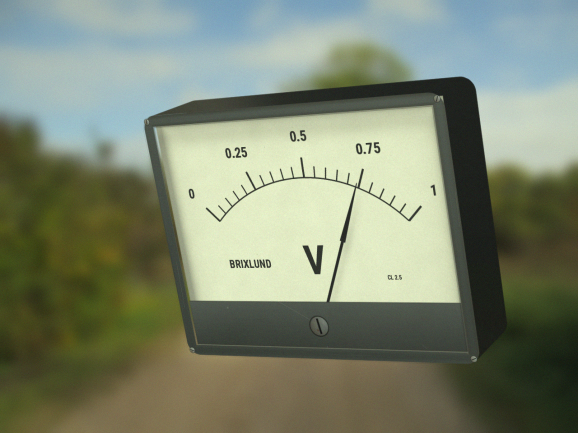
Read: {"value": 0.75, "unit": "V"}
